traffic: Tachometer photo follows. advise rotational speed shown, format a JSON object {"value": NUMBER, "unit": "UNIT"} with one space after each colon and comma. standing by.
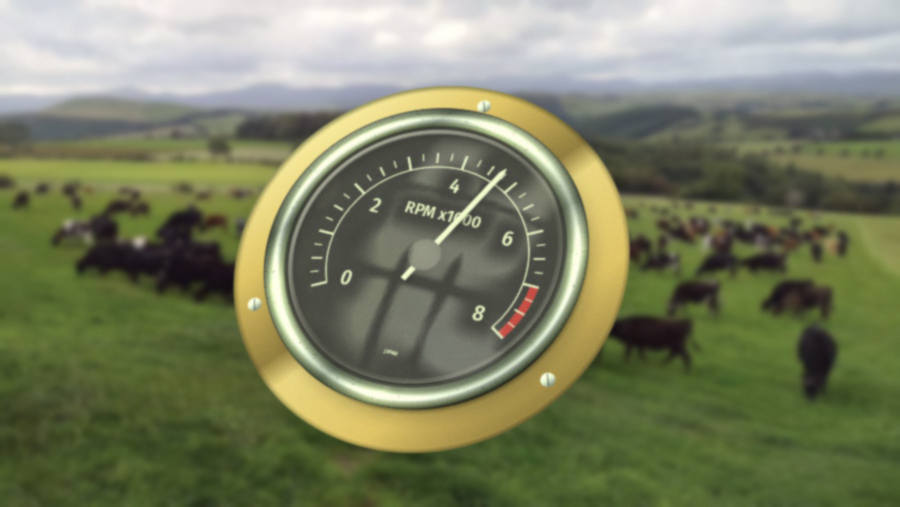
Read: {"value": 4750, "unit": "rpm"}
